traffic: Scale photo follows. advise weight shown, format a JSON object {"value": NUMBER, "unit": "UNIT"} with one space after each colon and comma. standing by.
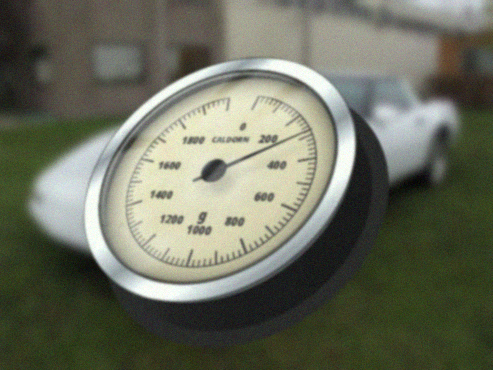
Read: {"value": 300, "unit": "g"}
